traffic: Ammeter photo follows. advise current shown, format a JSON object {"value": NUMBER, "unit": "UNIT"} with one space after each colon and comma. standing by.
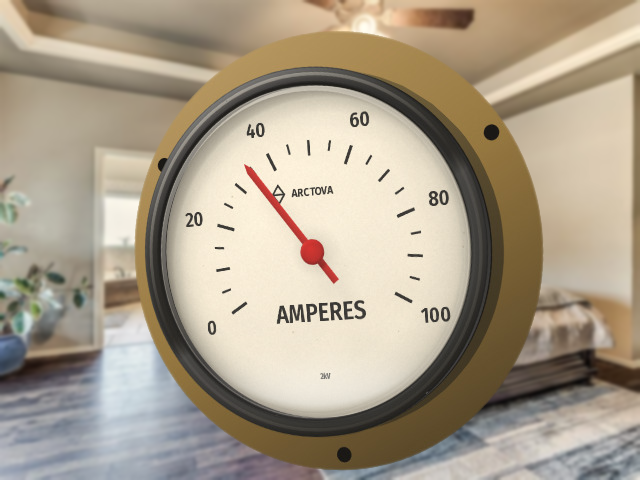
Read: {"value": 35, "unit": "A"}
